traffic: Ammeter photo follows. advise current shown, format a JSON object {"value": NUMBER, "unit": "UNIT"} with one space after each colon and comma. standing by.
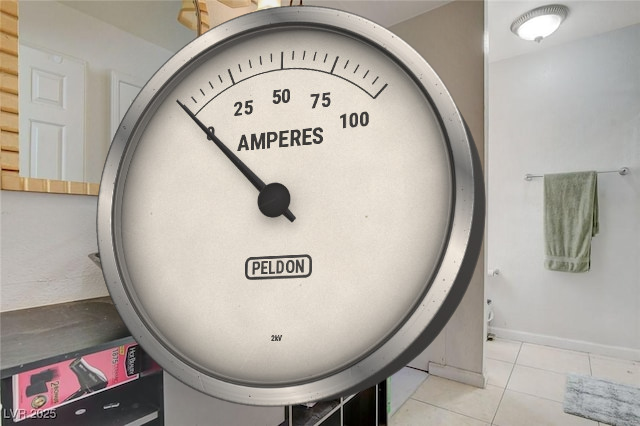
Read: {"value": 0, "unit": "A"}
